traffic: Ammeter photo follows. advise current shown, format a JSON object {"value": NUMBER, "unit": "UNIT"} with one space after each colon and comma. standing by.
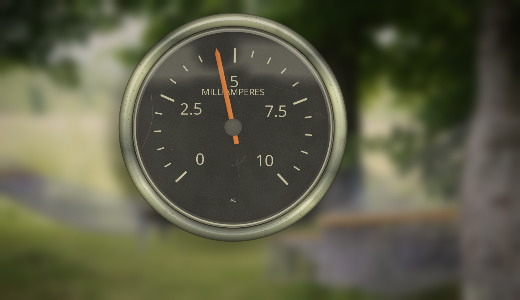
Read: {"value": 4.5, "unit": "mA"}
